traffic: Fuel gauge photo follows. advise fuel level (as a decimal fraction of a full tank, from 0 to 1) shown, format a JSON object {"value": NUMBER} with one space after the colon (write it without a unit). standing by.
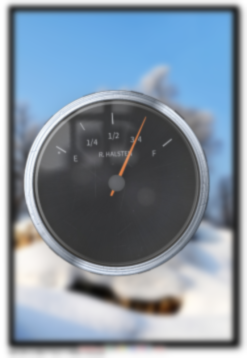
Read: {"value": 0.75}
